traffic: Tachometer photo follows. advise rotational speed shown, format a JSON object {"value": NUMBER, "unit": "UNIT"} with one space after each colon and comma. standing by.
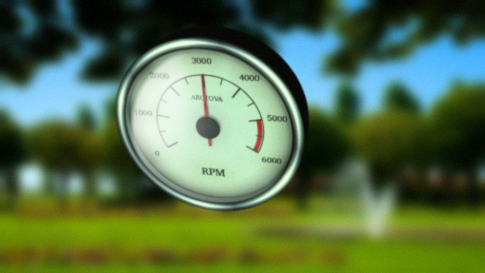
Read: {"value": 3000, "unit": "rpm"}
